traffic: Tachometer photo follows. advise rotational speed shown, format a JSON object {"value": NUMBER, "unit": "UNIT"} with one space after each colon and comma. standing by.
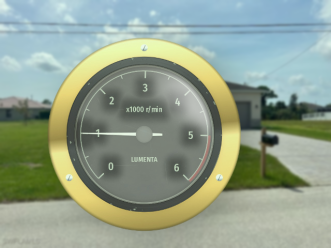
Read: {"value": 1000, "unit": "rpm"}
